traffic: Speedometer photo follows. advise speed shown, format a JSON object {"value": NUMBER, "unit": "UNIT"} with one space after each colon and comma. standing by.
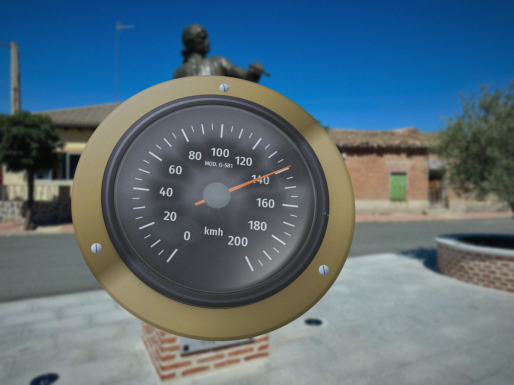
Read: {"value": 140, "unit": "km/h"}
